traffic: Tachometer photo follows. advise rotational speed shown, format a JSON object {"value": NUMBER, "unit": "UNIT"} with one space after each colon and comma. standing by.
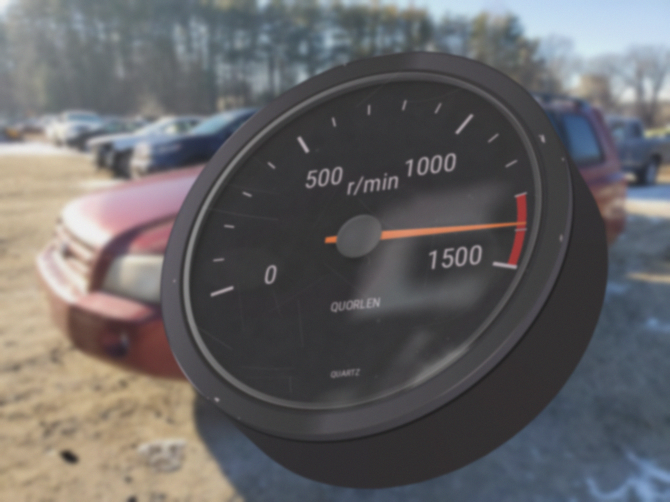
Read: {"value": 1400, "unit": "rpm"}
